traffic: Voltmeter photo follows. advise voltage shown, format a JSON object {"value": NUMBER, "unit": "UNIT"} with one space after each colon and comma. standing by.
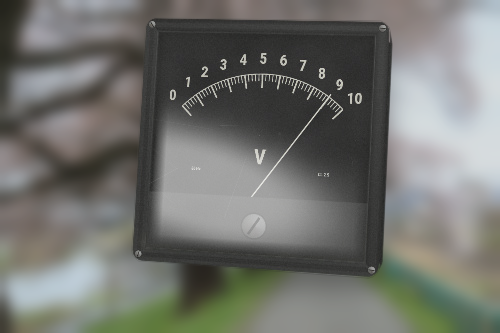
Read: {"value": 9, "unit": "V"}
